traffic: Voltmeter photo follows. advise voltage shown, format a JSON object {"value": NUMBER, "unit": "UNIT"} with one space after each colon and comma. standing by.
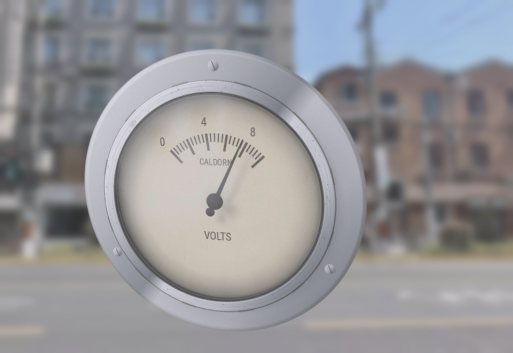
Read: {"value": 7.6, "unit": "V"}
